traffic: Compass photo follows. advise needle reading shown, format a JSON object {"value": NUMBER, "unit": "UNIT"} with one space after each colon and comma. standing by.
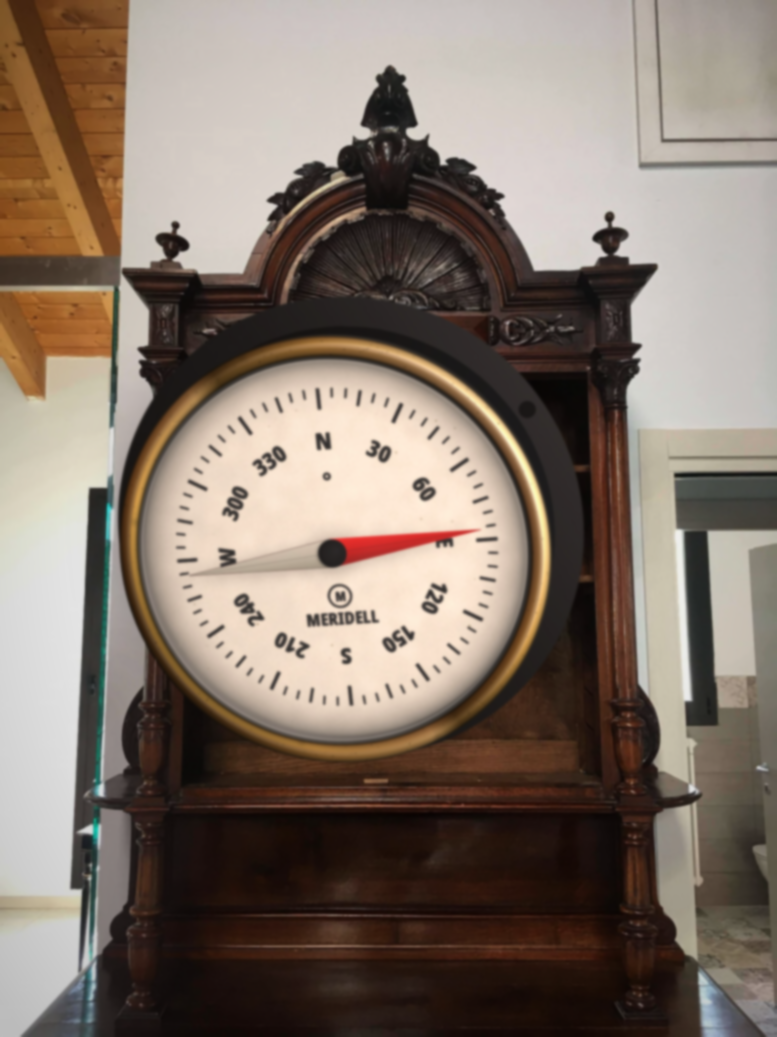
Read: {"value": 85, "unit": "°"}
